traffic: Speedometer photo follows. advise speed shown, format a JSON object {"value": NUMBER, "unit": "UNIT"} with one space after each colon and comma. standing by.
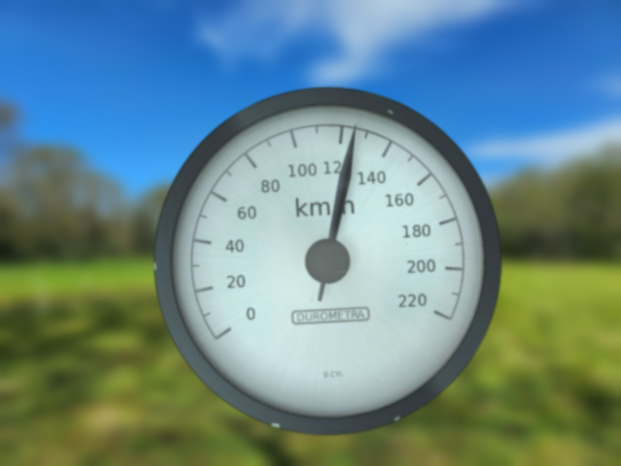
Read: {"value": 125, "unit": "km/h"}
